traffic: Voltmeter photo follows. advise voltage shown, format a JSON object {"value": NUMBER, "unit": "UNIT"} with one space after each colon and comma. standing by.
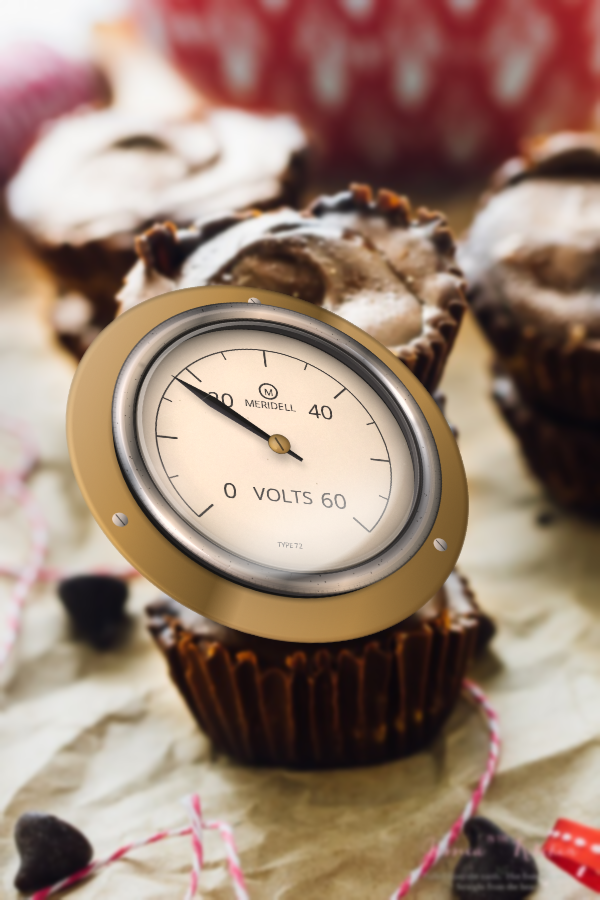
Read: {"value": 17.5, "unit": "V"}
